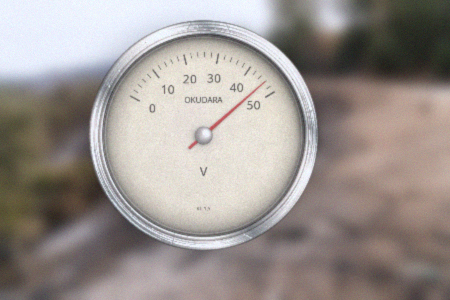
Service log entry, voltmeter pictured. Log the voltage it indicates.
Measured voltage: 46 V
